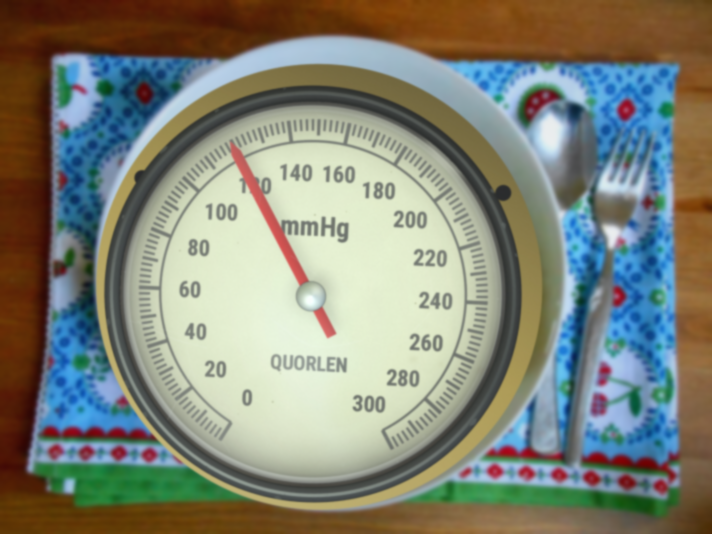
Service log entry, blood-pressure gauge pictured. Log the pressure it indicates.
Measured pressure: 120 mmHg
